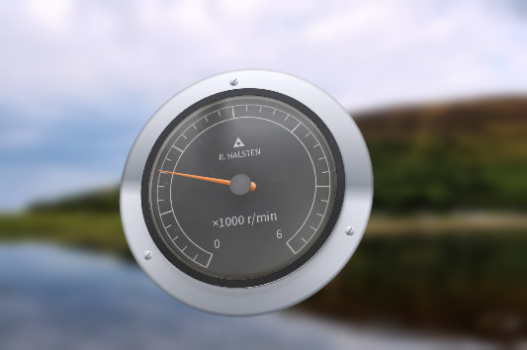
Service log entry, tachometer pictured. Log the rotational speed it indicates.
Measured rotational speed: 1600 rpm
